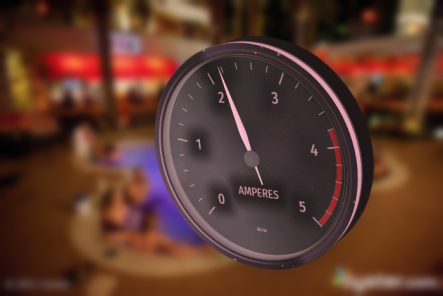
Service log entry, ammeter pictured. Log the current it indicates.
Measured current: 2.2 A
